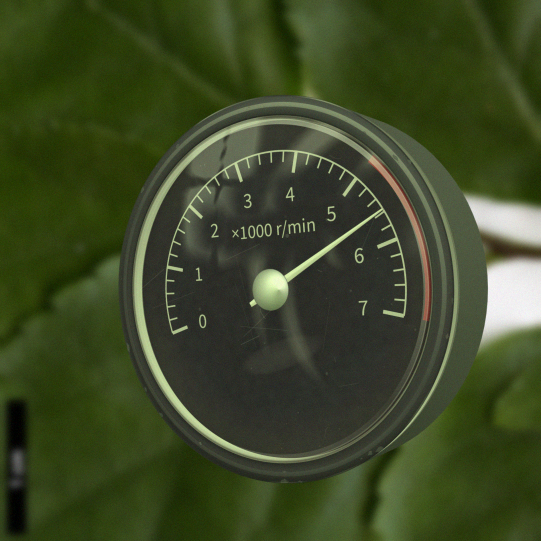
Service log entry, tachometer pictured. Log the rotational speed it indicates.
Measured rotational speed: 5600 rpm
